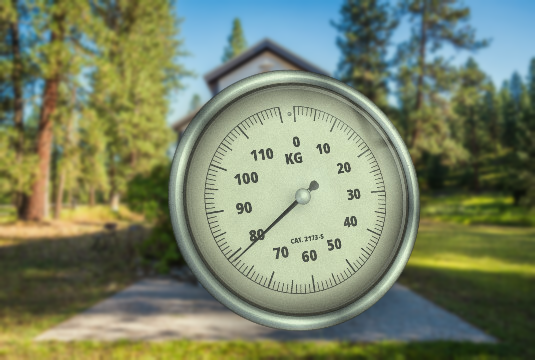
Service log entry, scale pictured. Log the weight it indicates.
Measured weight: 79 kg
